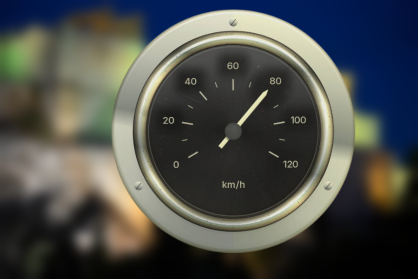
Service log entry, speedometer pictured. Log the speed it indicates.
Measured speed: 80 km/h
